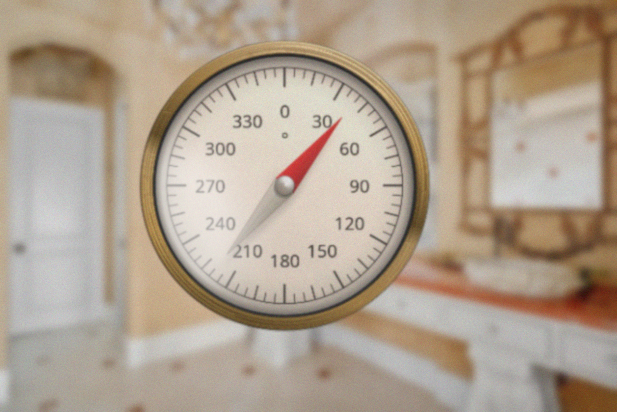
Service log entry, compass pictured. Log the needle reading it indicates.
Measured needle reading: 40 °
